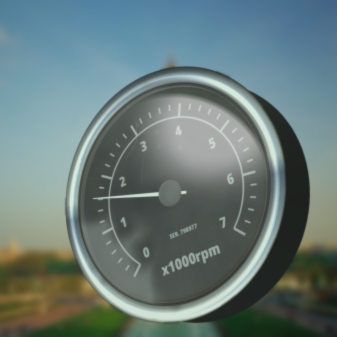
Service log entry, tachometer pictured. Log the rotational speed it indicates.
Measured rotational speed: 1600 rpm
